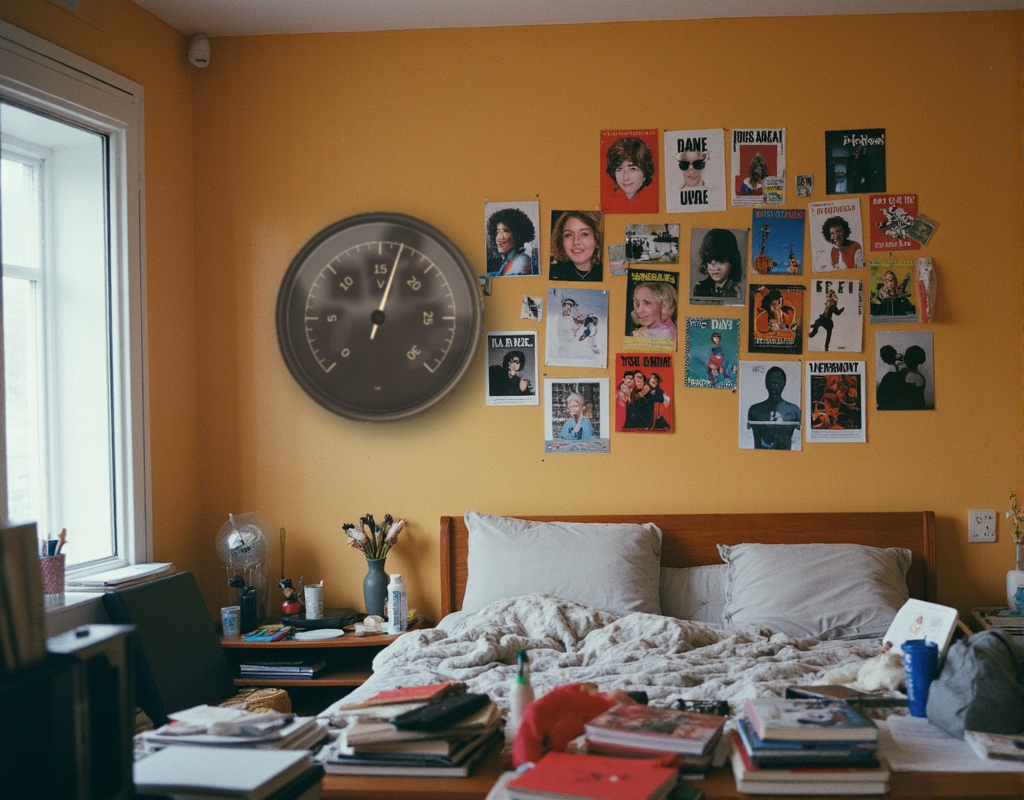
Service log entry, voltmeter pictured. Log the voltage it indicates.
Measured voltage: 17 V
